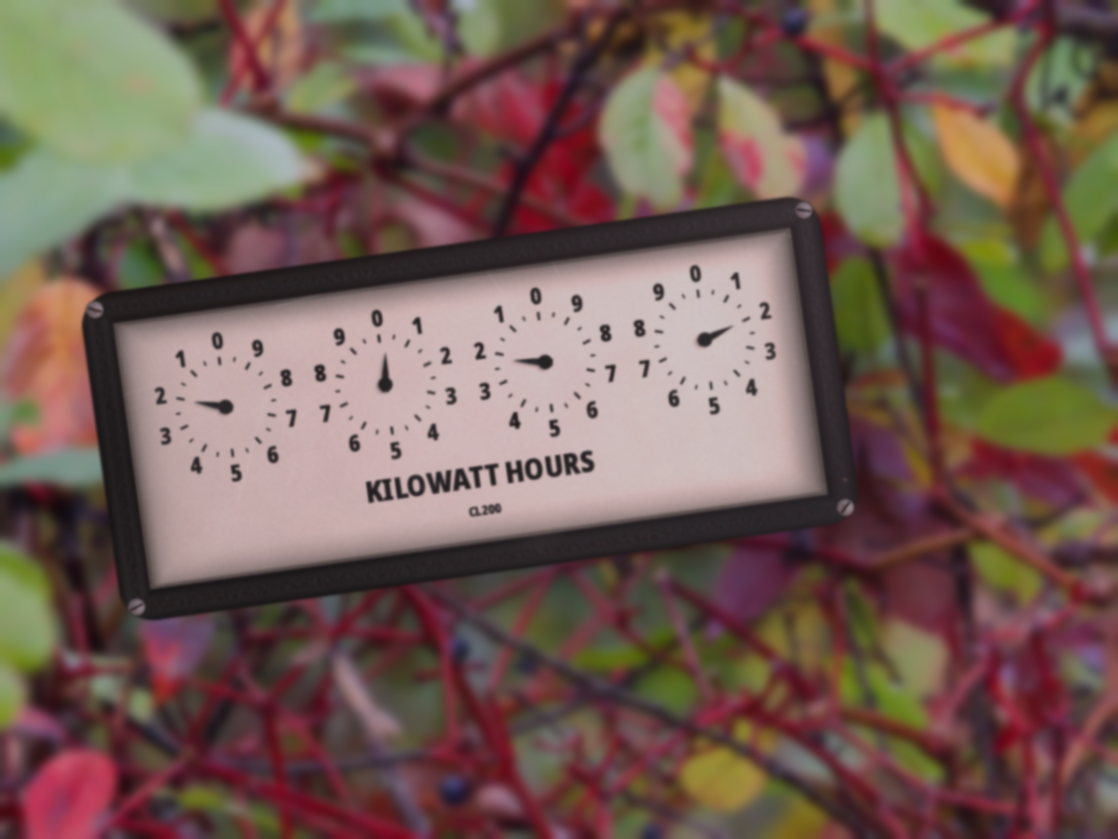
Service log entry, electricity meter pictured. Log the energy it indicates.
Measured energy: 2022 kWh
